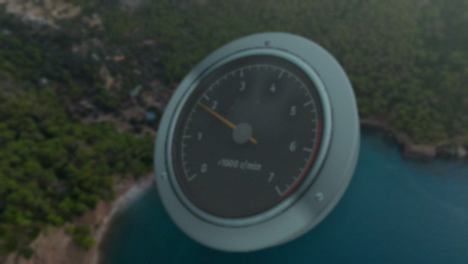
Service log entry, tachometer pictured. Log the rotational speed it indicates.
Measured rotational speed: 1800 rpm
